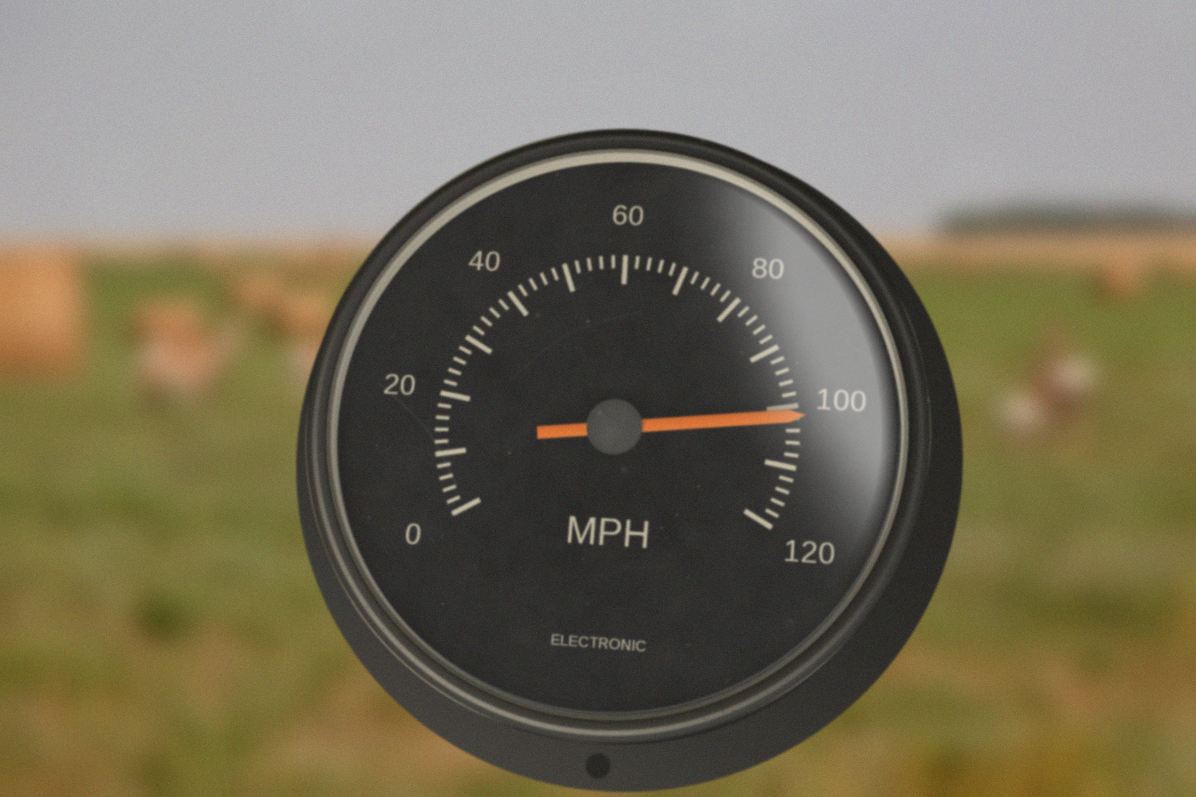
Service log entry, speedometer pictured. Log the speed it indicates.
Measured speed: 102 mph
